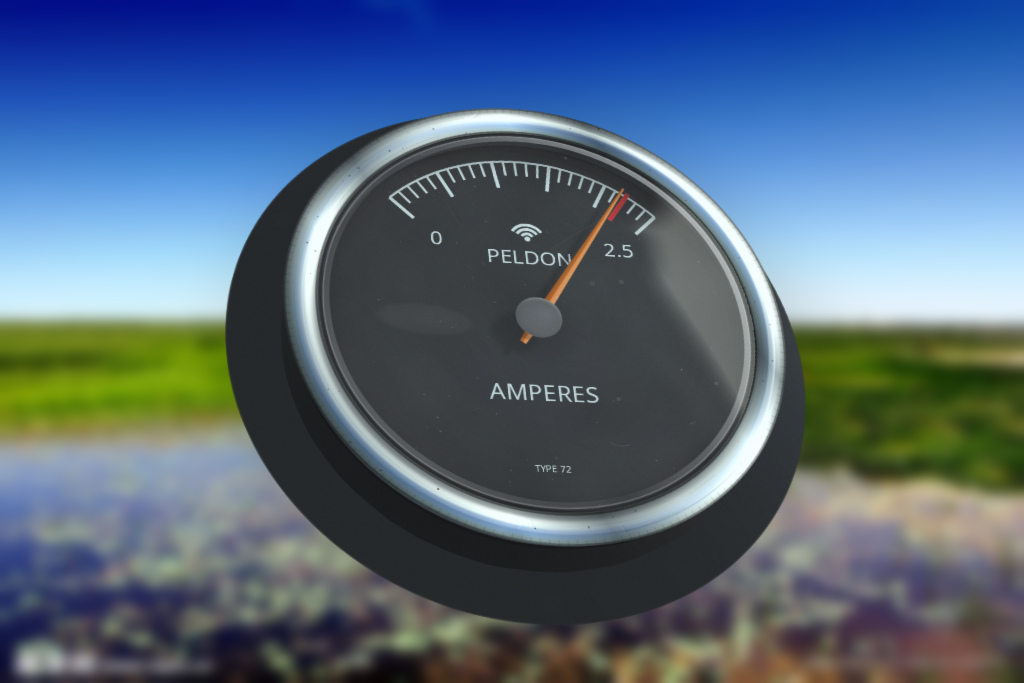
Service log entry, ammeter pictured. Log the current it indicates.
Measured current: 2.15 A
